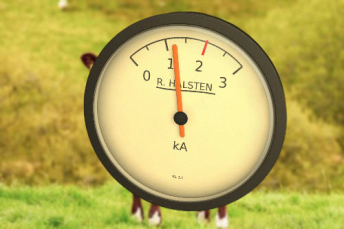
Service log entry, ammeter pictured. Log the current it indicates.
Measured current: 1.25 kA
